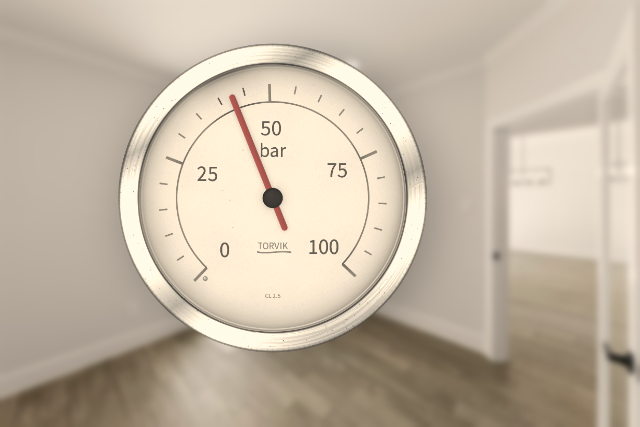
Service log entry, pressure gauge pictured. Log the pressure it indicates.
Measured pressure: 42.5 bar
